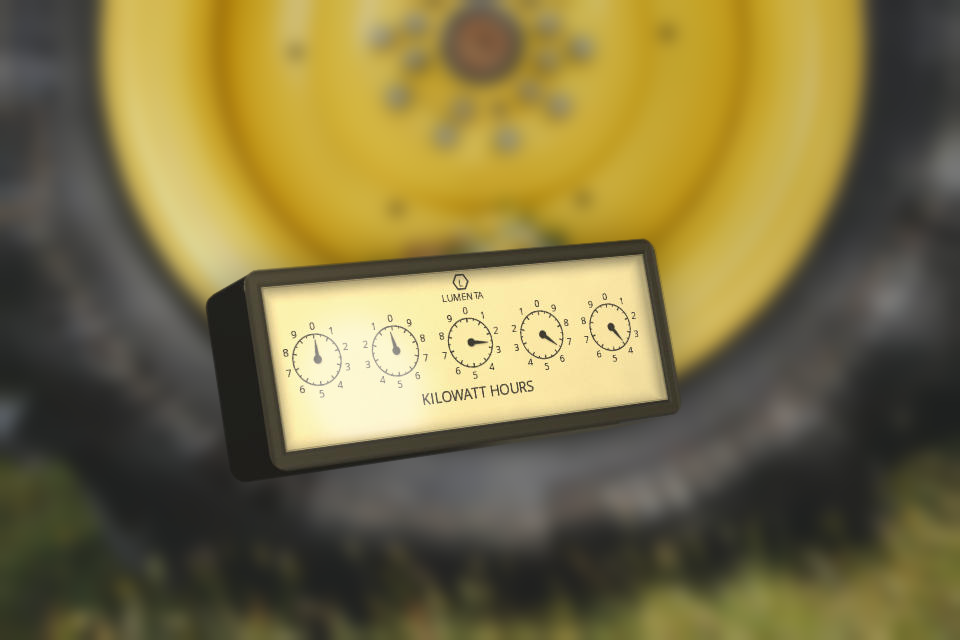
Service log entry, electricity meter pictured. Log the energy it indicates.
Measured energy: 264 kWh
